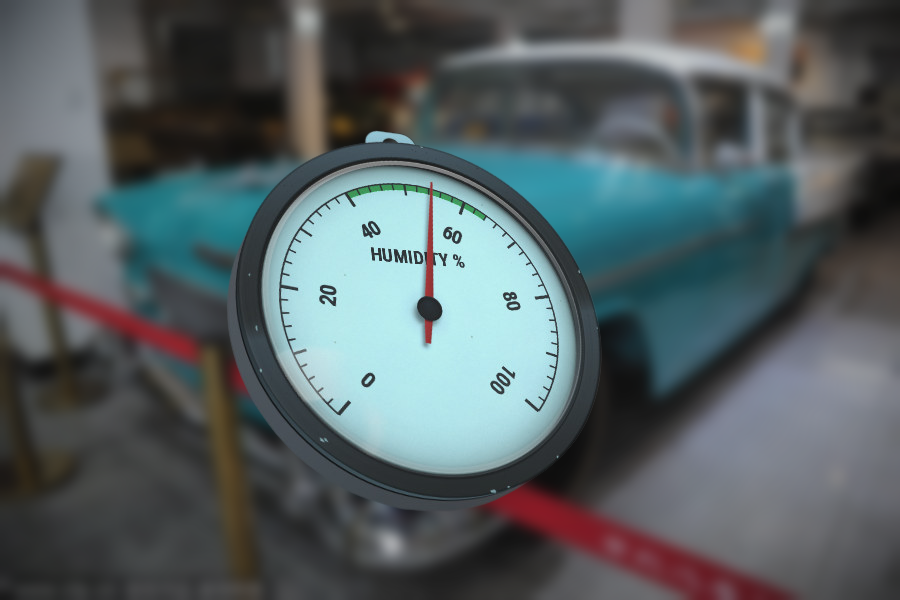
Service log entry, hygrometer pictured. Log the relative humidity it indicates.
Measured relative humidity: 54 %
